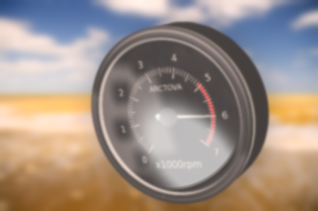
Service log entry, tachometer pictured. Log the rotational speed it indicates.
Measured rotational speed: 6000 rpm
